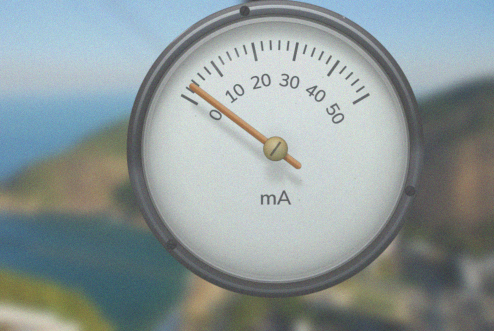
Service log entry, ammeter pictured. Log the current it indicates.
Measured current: 3 mA
